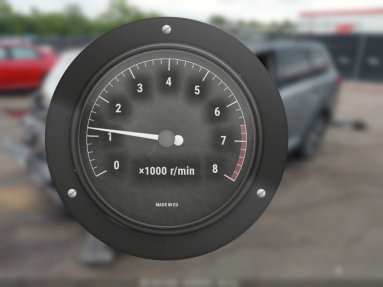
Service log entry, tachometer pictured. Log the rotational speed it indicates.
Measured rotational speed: 1200 rpm
